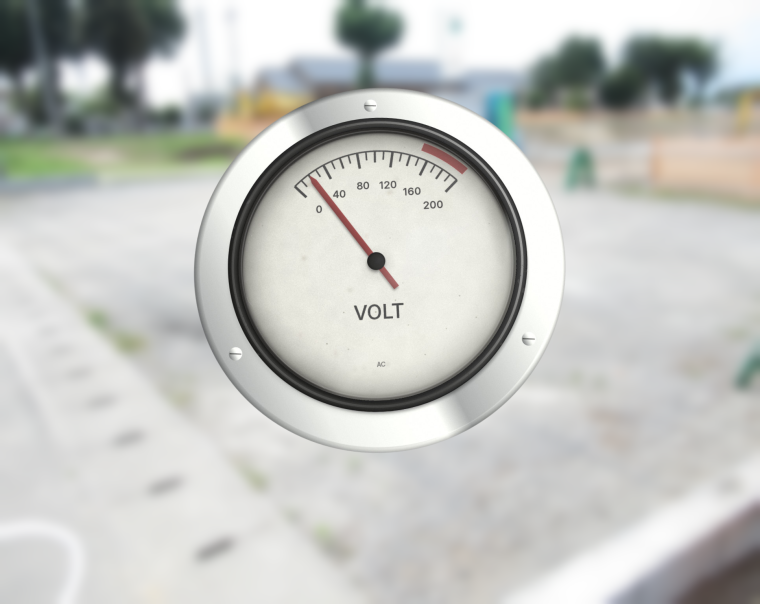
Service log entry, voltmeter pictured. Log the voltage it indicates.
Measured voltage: 20 V
